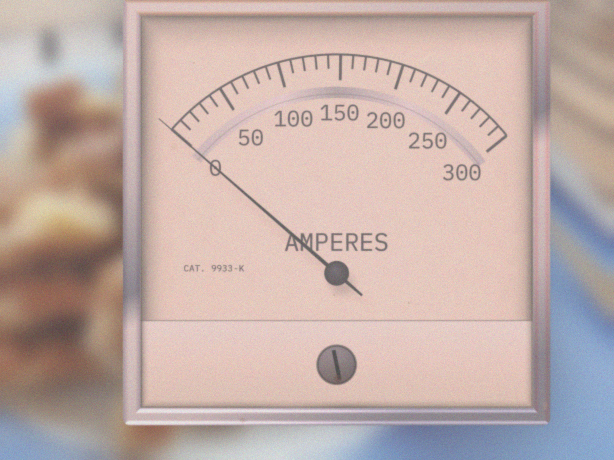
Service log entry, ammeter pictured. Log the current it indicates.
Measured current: 0 A
